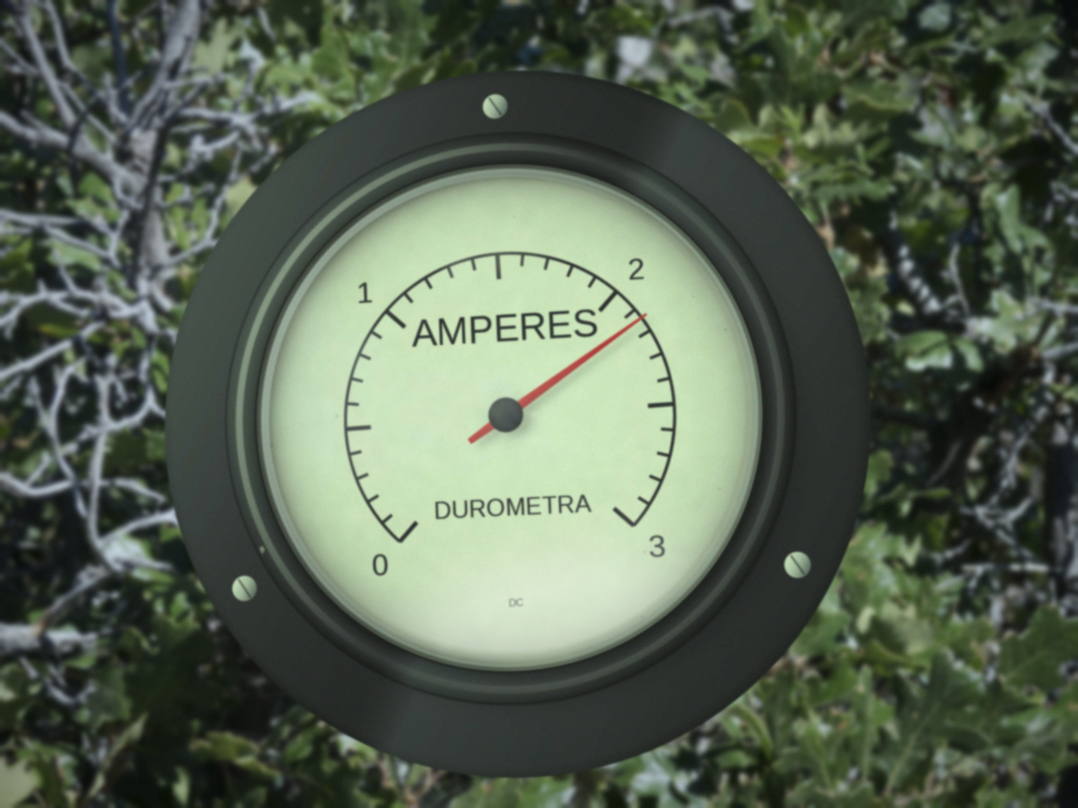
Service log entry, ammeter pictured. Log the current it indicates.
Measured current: 2.15 A
